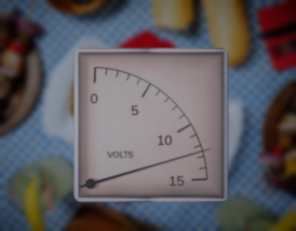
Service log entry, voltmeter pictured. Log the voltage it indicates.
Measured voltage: 12.5 V
